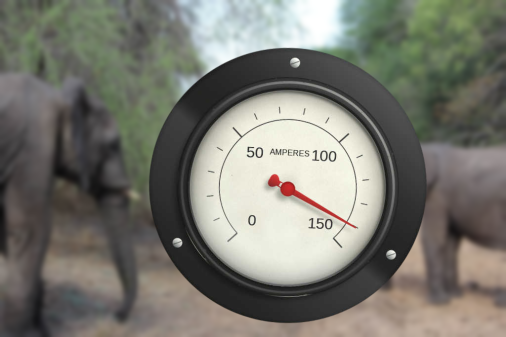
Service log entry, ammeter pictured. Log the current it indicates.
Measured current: 140 A
